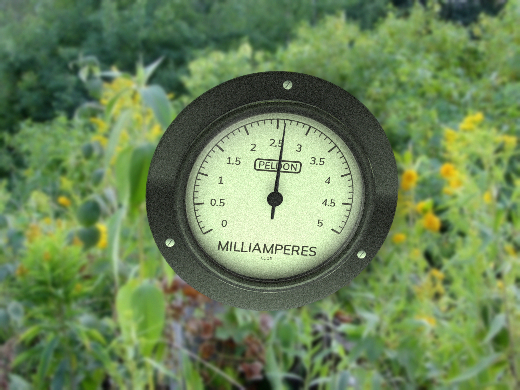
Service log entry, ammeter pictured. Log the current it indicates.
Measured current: 2.6 mA
